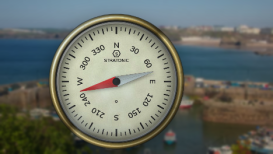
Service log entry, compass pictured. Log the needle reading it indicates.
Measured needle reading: 255 °
